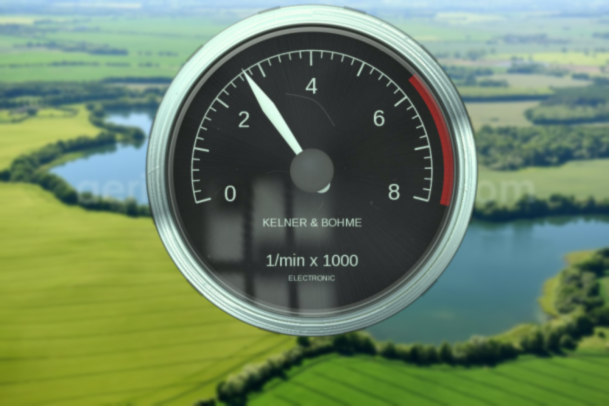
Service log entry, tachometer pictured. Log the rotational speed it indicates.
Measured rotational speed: 2700 rpm
